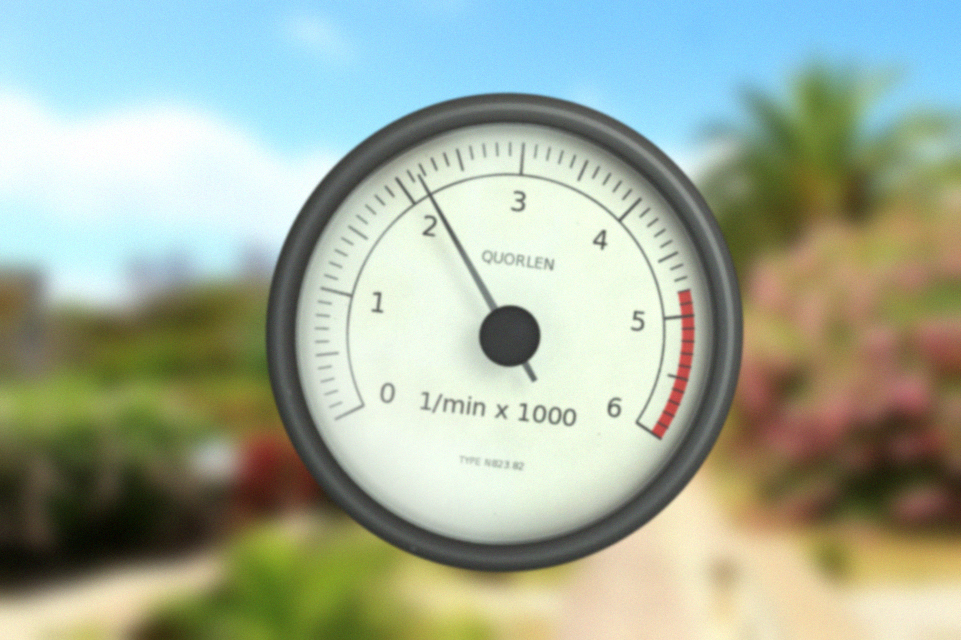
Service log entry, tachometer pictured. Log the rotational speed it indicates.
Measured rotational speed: 2150 rpm
